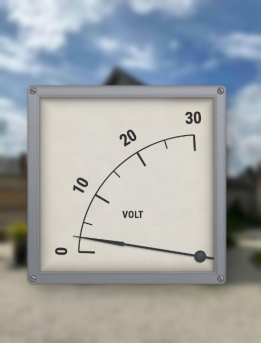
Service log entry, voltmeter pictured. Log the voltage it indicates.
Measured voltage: 2.5 V
